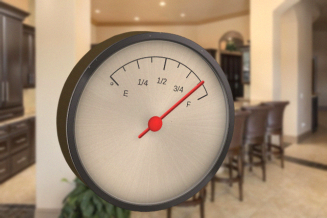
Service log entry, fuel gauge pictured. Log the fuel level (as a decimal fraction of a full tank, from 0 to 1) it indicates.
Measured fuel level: 0.875
